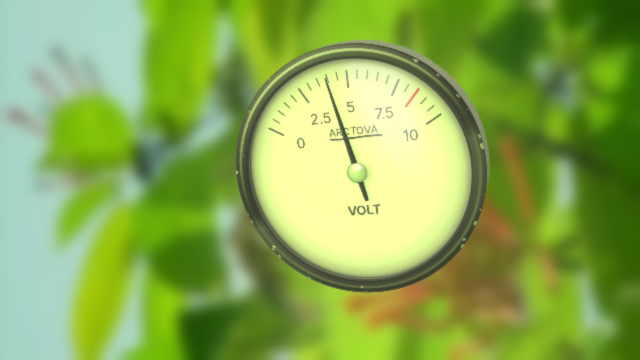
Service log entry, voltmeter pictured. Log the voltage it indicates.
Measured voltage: 4 V
